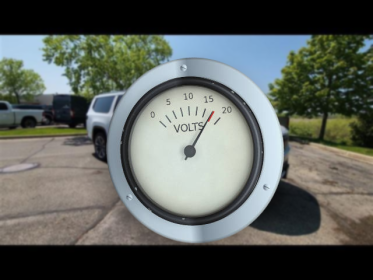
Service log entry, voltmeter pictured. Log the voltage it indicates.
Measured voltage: 17.5 V
